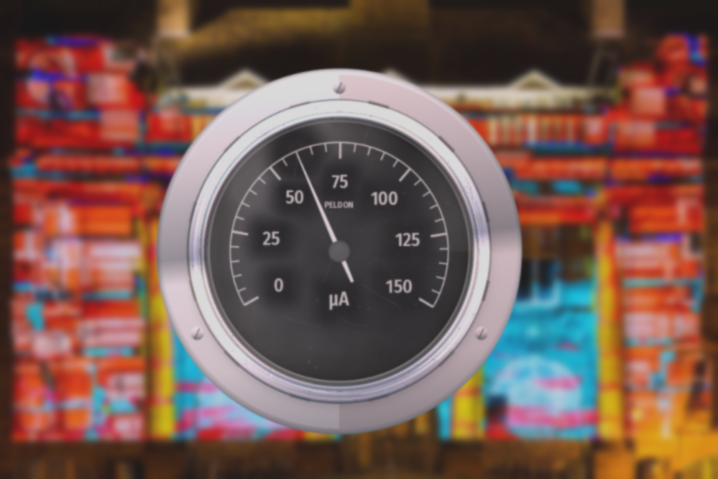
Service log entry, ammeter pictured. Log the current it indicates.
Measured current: 60 µA
